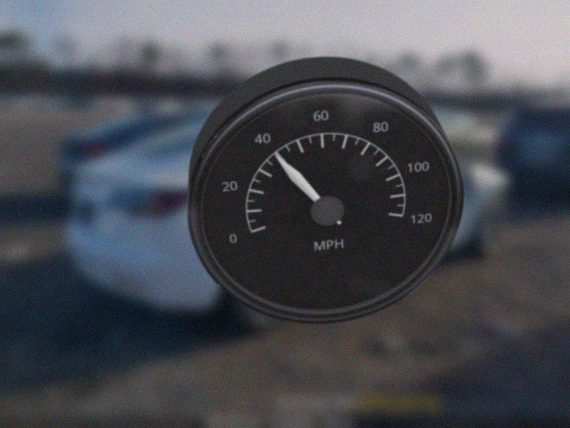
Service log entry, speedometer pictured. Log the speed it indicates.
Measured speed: 40 mph
